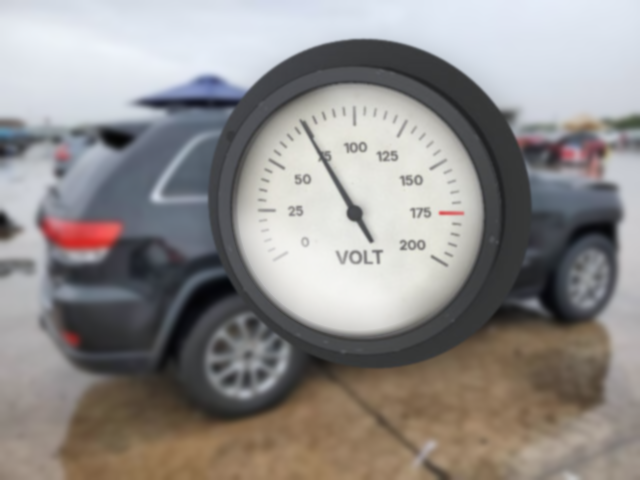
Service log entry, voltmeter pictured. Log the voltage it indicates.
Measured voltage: 75 V
